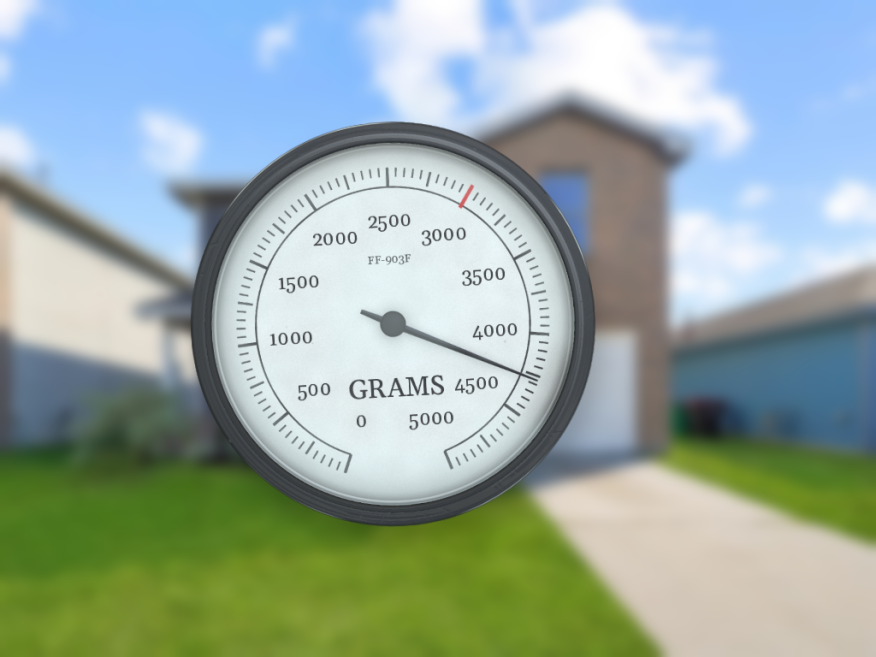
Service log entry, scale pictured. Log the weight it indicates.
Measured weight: 4275 g
